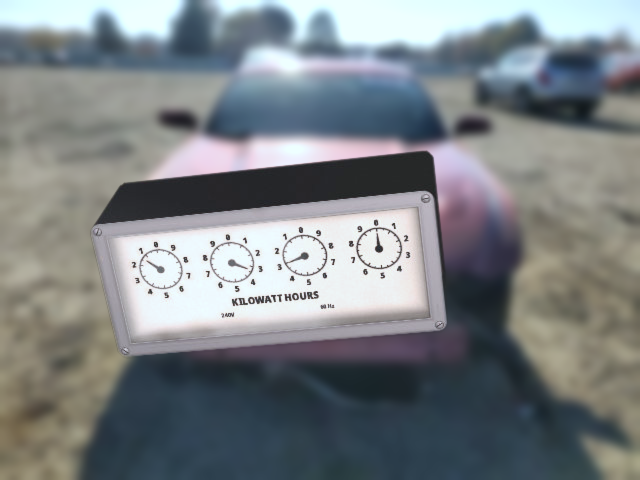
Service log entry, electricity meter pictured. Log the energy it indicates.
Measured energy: 1330 kWh
